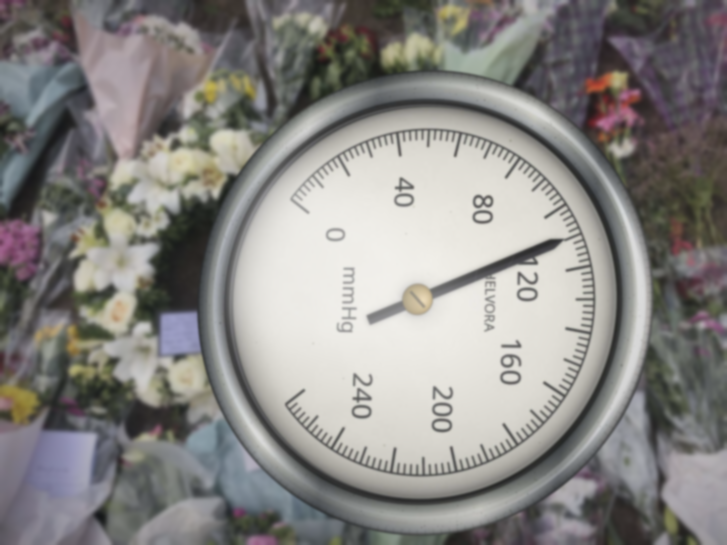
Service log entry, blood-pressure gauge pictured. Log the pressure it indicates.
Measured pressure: 110 mmHg
